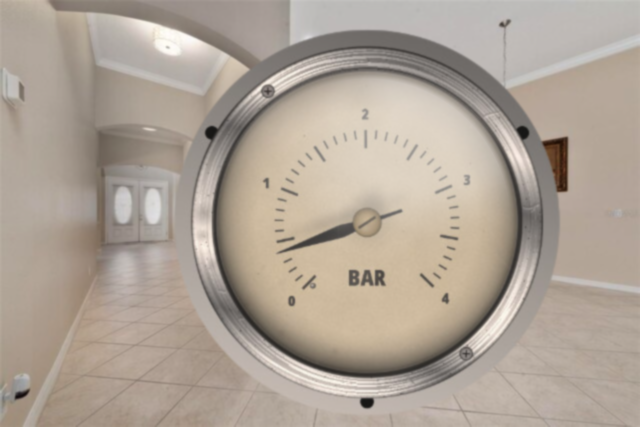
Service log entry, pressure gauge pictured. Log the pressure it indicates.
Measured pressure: 0.4 bar
